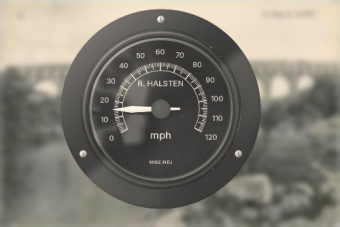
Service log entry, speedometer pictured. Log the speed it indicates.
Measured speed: 15 mph
